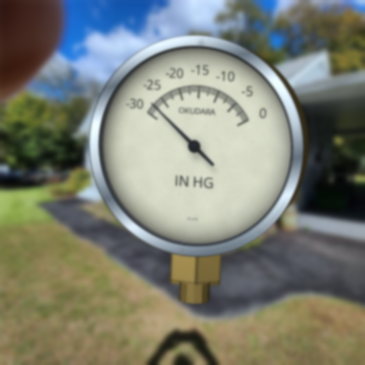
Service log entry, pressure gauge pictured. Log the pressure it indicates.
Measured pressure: -27.5 inHg
